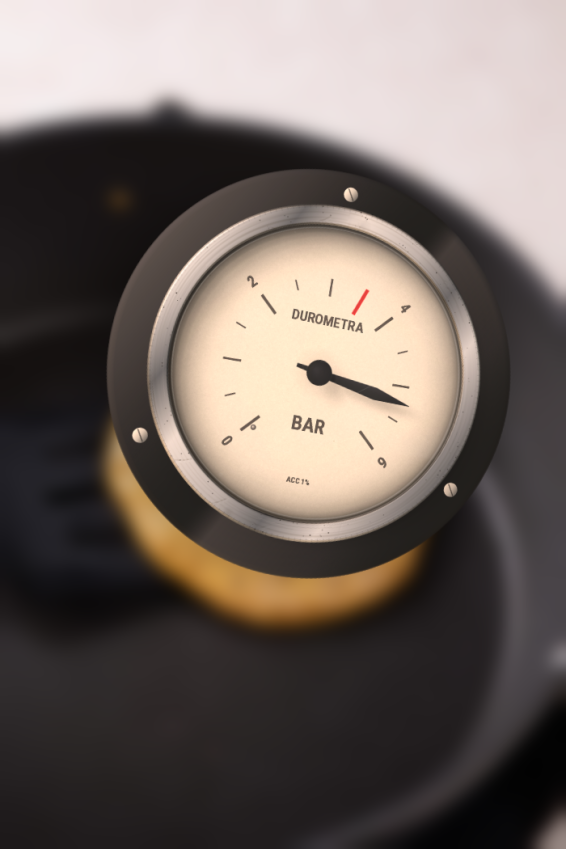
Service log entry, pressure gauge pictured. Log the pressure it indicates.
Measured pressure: 5.25 bar
